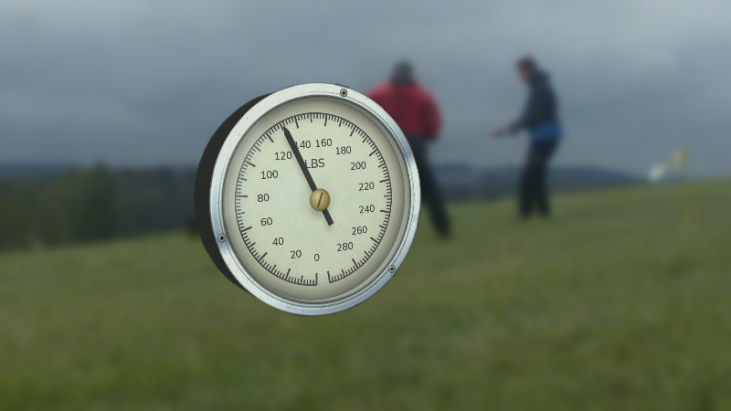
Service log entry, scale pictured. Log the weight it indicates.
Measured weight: 130 lb
